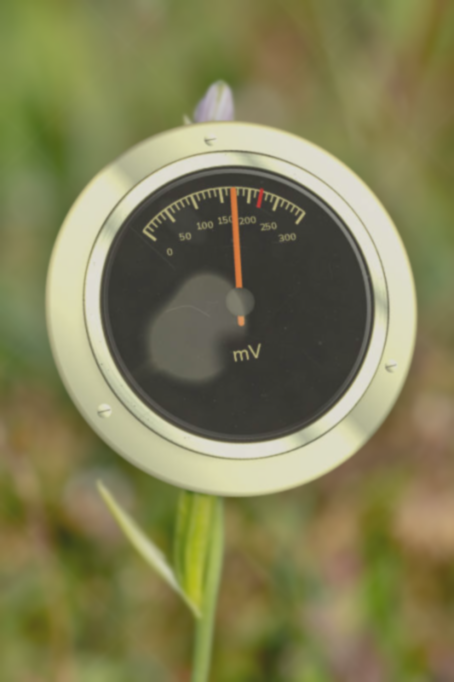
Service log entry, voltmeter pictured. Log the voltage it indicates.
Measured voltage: 170 mV
